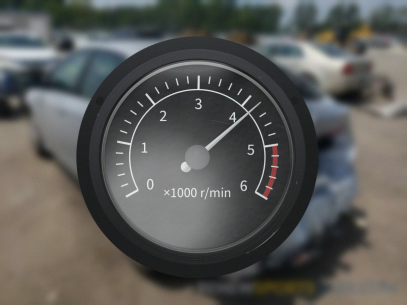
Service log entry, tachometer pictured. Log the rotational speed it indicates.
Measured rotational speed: 4200 rpm
